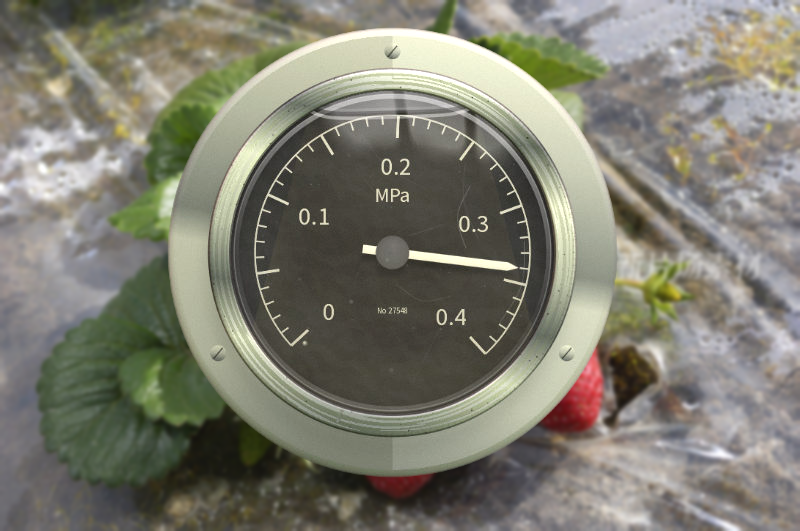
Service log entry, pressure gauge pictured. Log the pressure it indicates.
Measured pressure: 0.34 MPa
